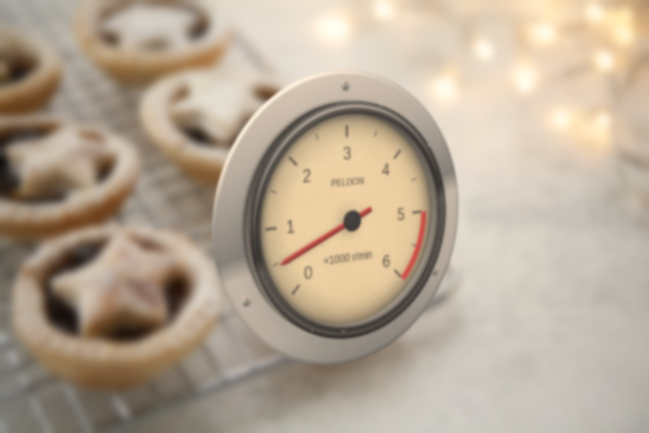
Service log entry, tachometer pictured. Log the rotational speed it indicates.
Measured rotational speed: 500 rpm
